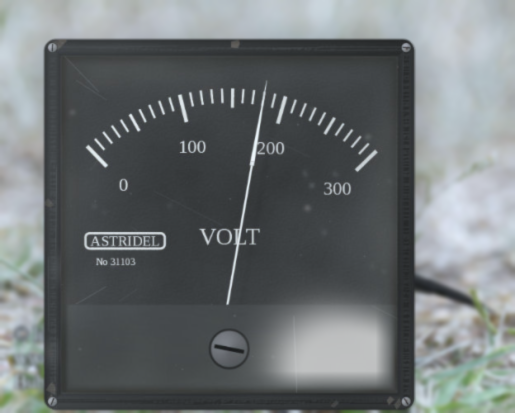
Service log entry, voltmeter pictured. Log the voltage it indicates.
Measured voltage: 180 V
